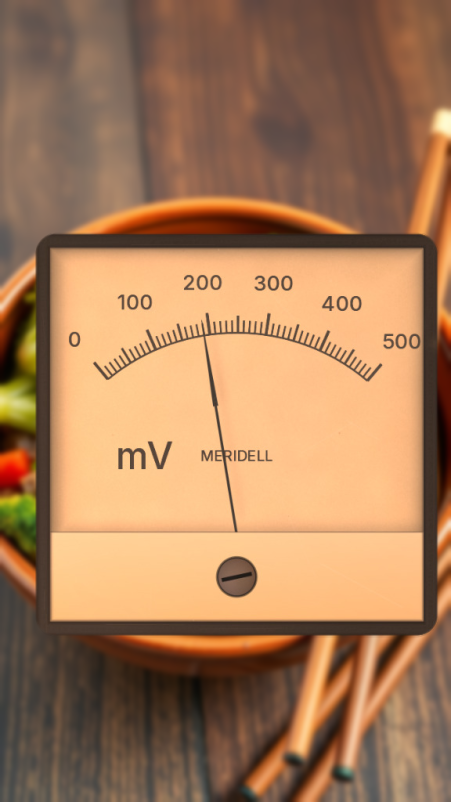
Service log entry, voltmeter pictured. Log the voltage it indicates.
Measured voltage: 190 mV
